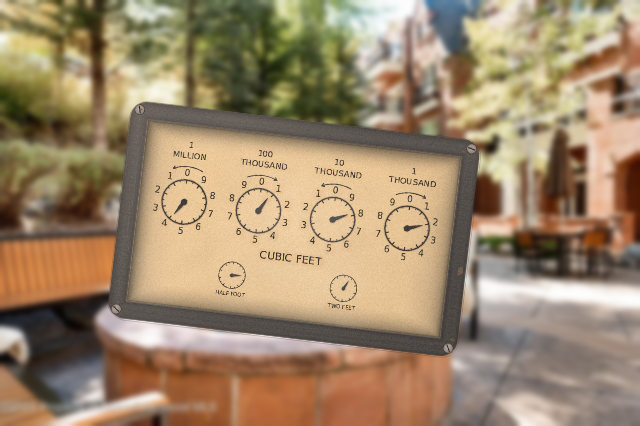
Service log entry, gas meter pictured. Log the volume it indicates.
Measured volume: 408200 ft³
